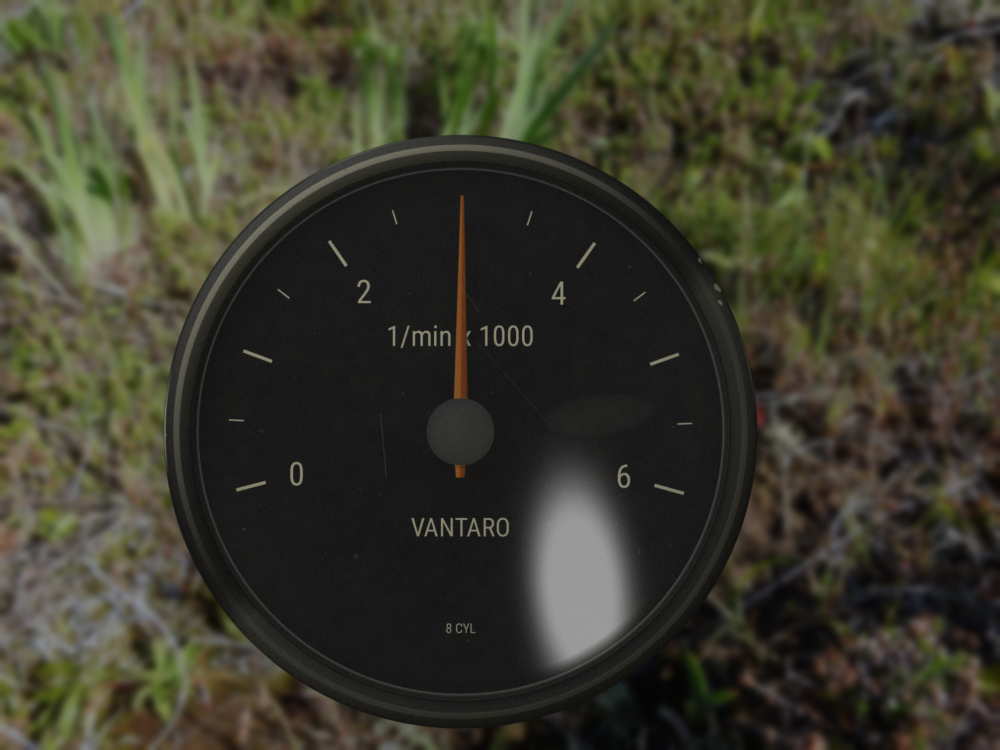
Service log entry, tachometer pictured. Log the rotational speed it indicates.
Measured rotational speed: 3000 rpm
